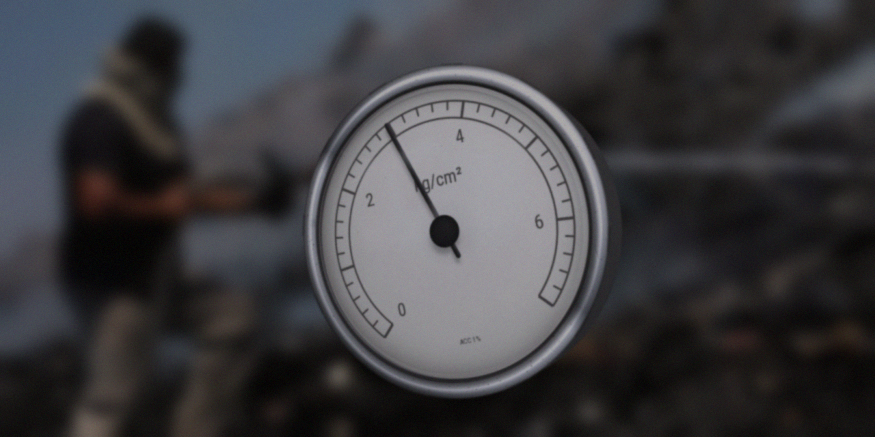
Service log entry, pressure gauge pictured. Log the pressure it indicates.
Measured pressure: 3 kg/cm²
